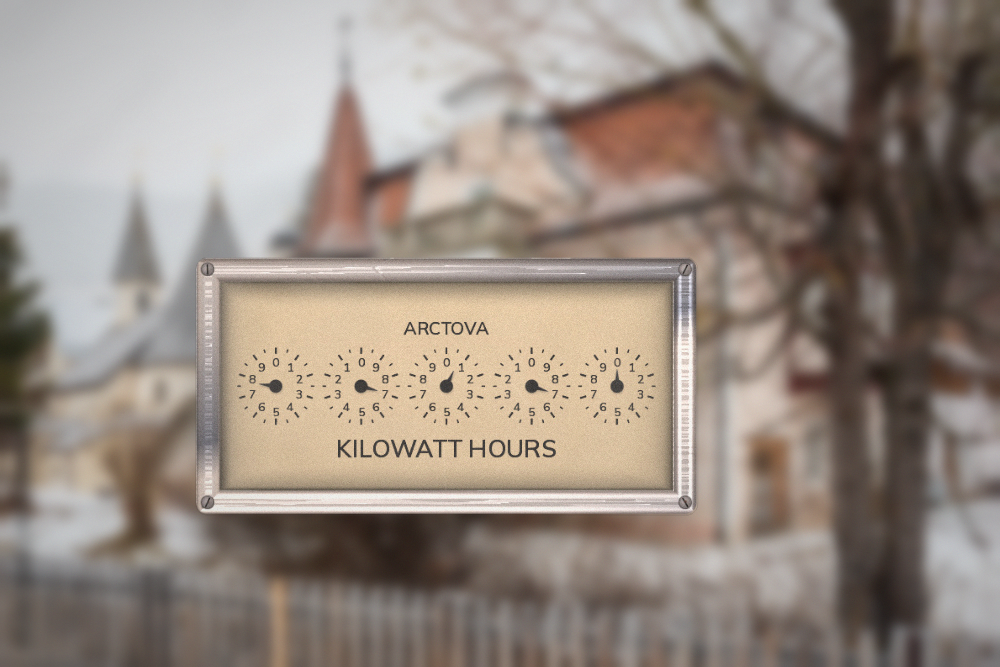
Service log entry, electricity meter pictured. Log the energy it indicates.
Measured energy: 77070 kWh
